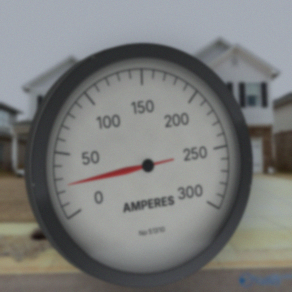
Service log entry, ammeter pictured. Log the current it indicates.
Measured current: 25 A
